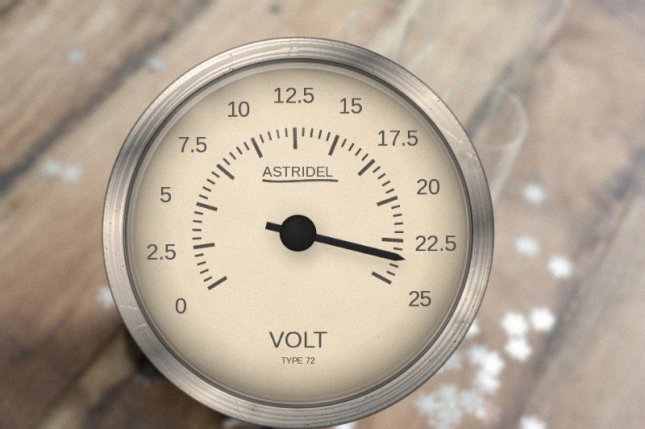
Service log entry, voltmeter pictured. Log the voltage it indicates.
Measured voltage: 23.5 V
